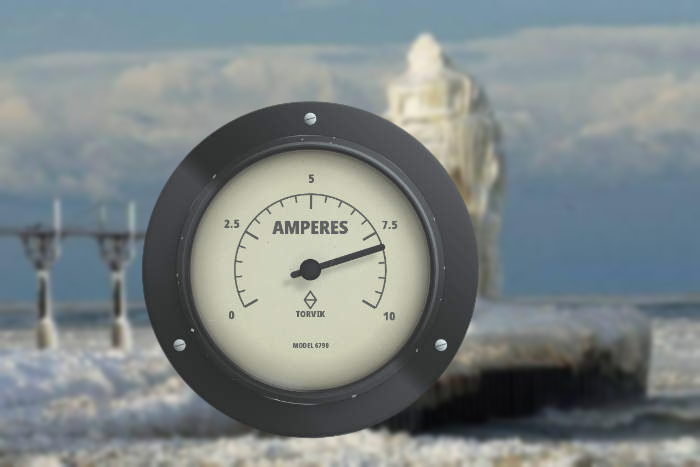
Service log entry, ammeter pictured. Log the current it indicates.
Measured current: 8 A
